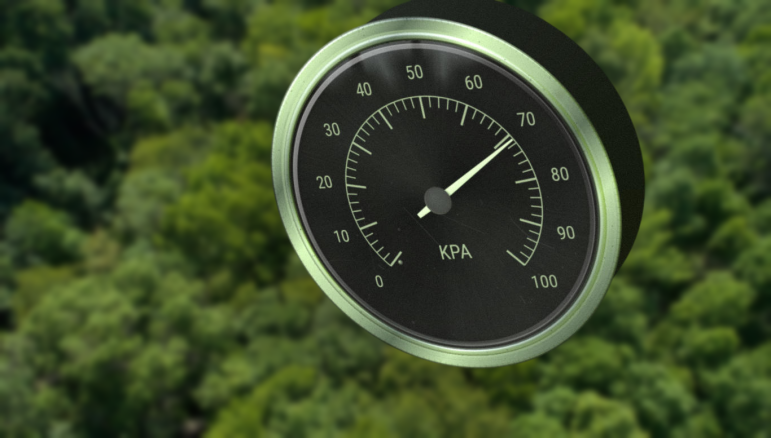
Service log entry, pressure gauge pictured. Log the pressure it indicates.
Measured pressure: 71 kPa
